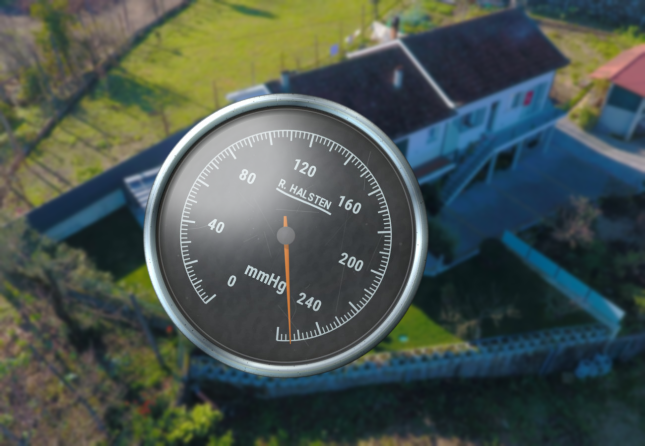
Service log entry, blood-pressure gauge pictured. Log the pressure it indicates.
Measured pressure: 254 mmHg
